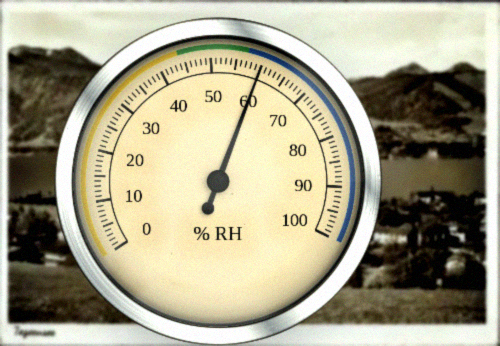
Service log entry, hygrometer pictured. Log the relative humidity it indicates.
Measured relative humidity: 60 %
